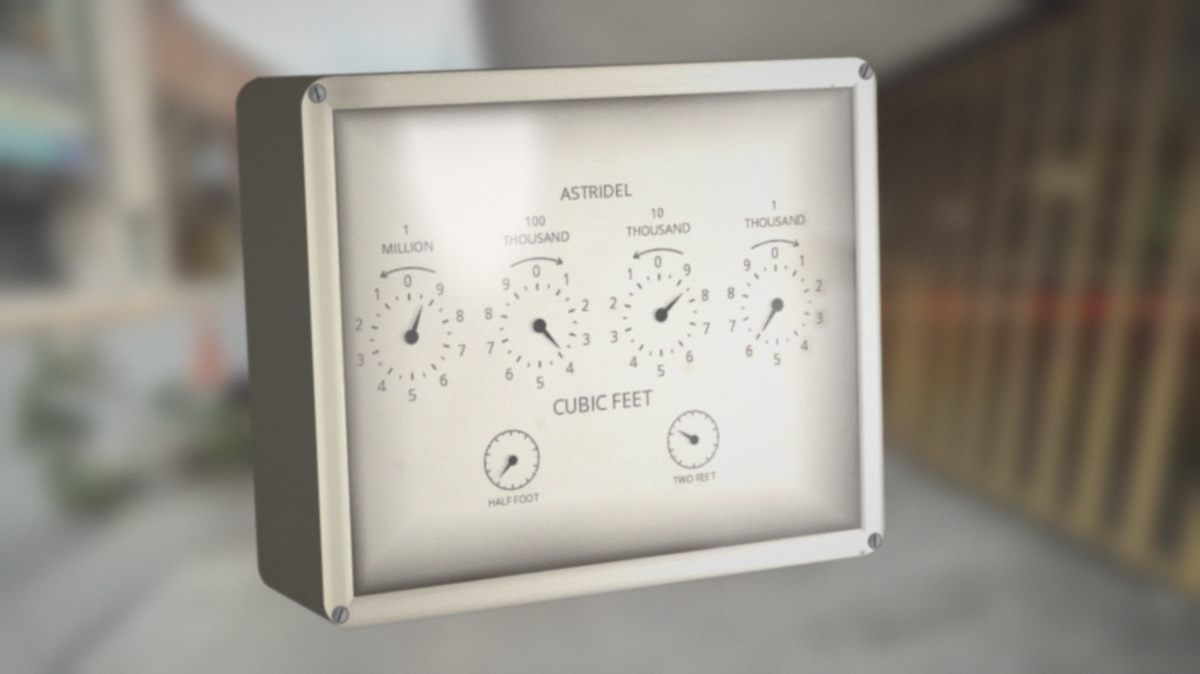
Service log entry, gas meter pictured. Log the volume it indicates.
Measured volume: 938600 ft³
